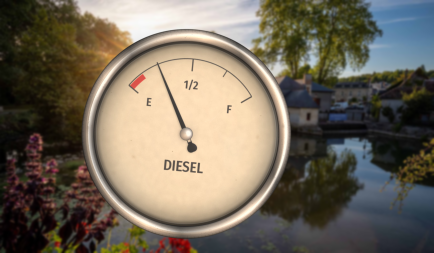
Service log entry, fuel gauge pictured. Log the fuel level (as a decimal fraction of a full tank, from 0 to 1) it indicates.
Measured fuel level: 0.25
